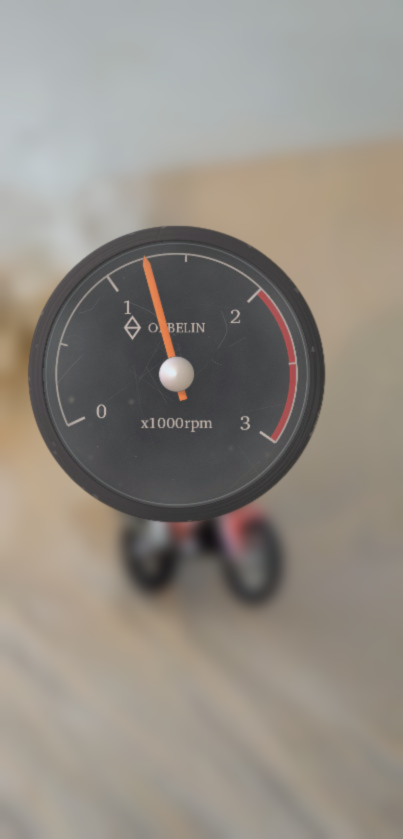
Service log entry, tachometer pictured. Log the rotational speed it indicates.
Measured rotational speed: 1250 rpm
